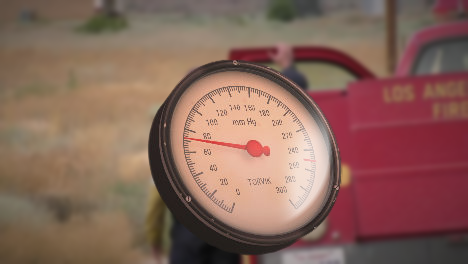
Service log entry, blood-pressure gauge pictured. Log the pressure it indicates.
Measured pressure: 70 mmHg
